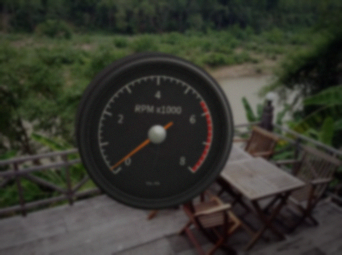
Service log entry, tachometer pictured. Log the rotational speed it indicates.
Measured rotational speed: 200 rpm
